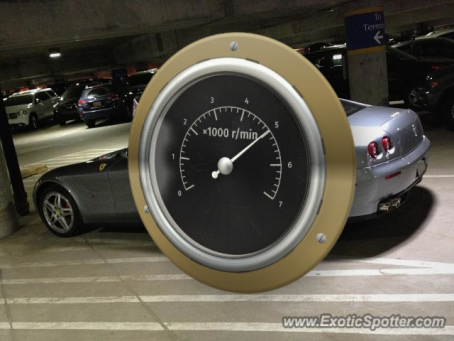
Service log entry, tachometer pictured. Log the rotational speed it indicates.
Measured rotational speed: 5000 rpm
